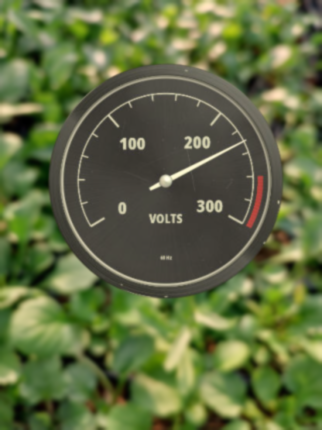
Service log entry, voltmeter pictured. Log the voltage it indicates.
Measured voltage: 230 V
